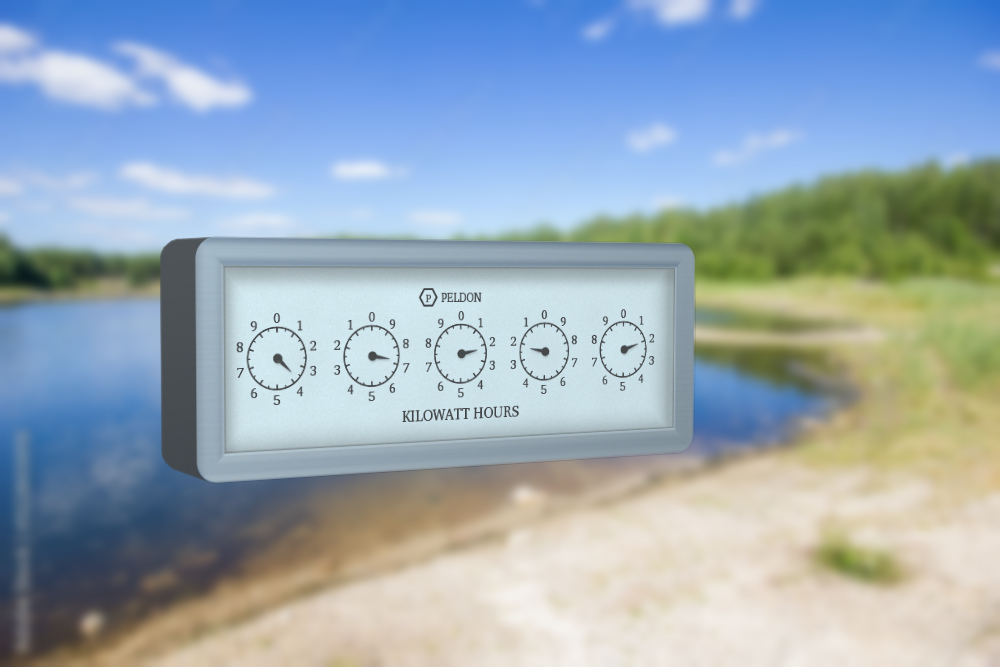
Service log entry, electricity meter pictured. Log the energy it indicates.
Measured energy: 37222 kWh
